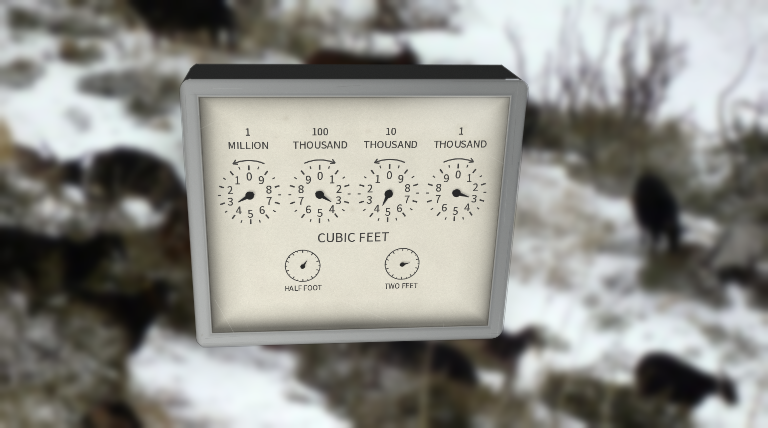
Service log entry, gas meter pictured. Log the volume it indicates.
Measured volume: 334300 ft³
